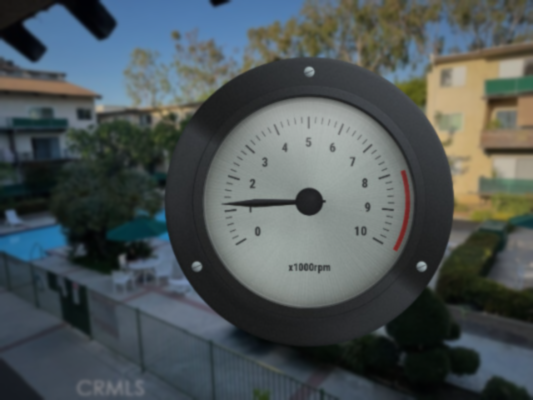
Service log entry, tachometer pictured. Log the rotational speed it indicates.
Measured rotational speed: 1200 rpm
